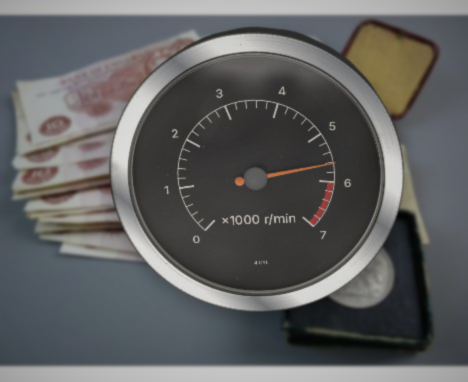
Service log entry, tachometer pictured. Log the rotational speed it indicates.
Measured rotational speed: 5600 rpm
